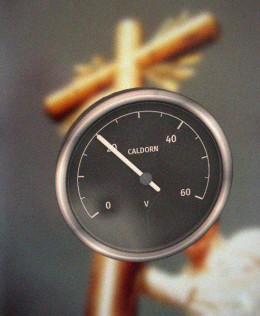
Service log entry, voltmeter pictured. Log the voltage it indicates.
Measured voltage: 20 V
